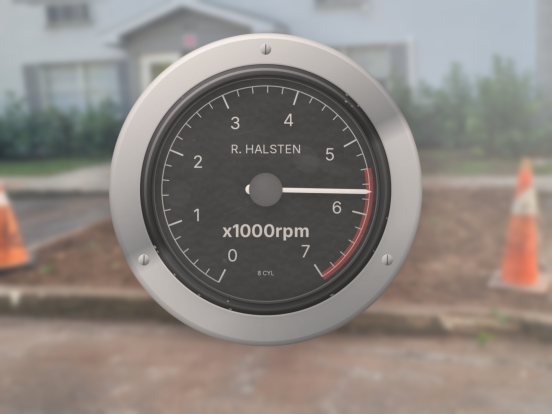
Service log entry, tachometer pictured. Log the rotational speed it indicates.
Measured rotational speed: 5700 rpm
